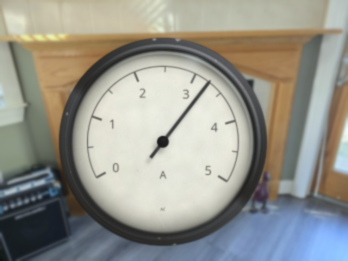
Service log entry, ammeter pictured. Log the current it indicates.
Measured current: 3.25 A
